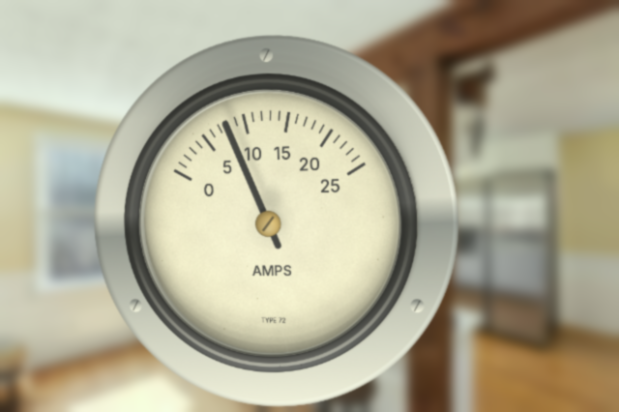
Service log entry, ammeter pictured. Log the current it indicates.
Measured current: 8 A
